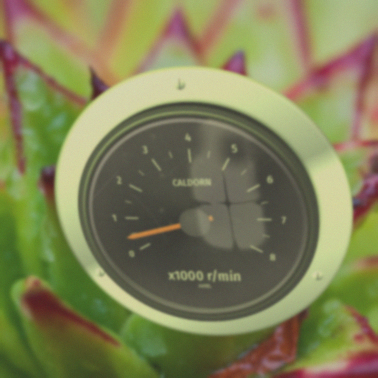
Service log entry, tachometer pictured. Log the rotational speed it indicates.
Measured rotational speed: 500 rpm
